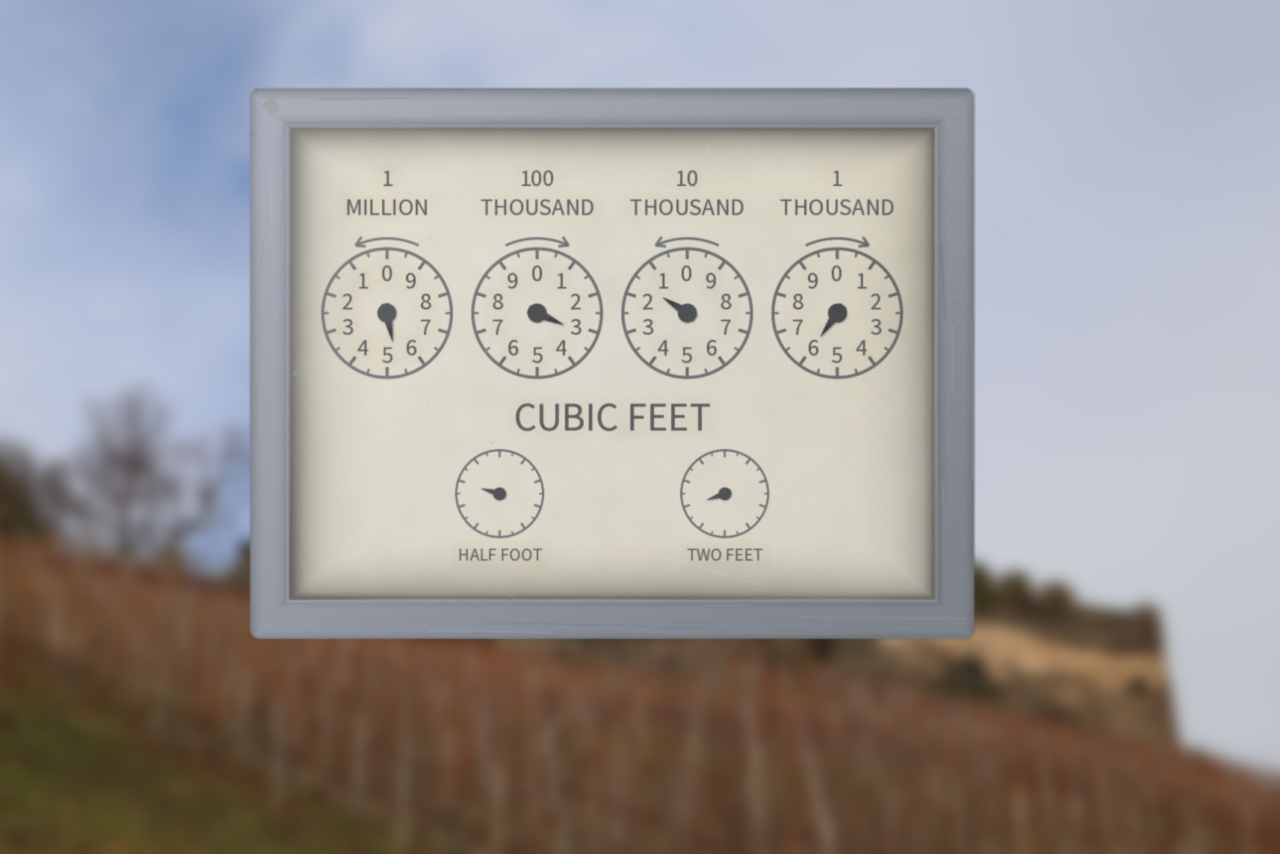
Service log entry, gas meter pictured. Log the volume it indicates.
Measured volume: 531600 ft³
